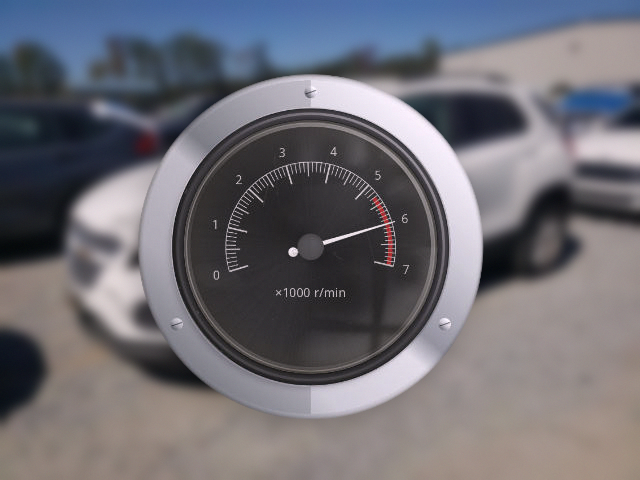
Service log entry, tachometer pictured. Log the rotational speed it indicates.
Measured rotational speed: 6000 rpm
